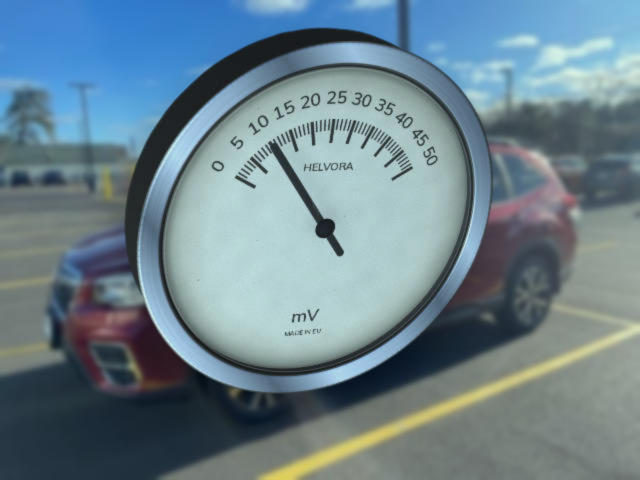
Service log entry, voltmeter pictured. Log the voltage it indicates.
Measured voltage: 10 mV
